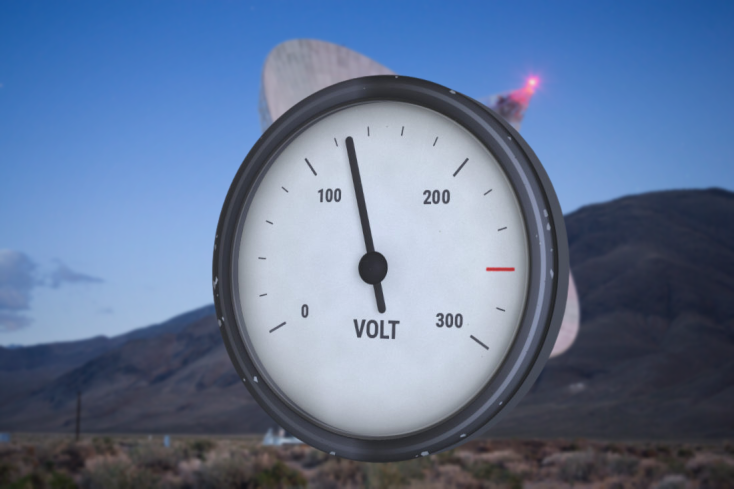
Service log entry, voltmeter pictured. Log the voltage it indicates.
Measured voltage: 130 V
